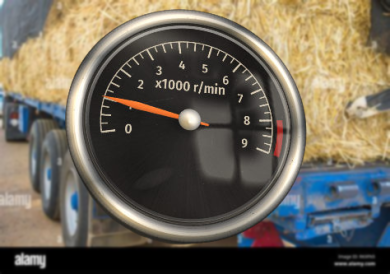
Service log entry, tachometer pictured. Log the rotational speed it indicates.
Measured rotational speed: 1000 rpm
